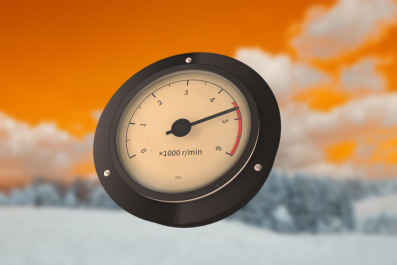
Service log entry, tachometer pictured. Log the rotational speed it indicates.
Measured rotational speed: 4750 rpm
